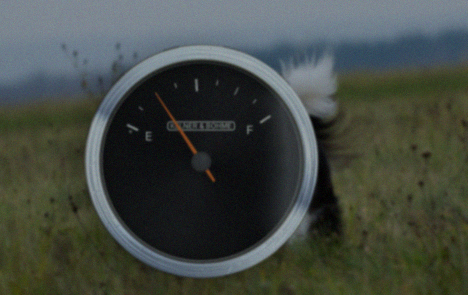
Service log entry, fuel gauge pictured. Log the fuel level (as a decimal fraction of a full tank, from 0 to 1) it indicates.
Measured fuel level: 0.25
